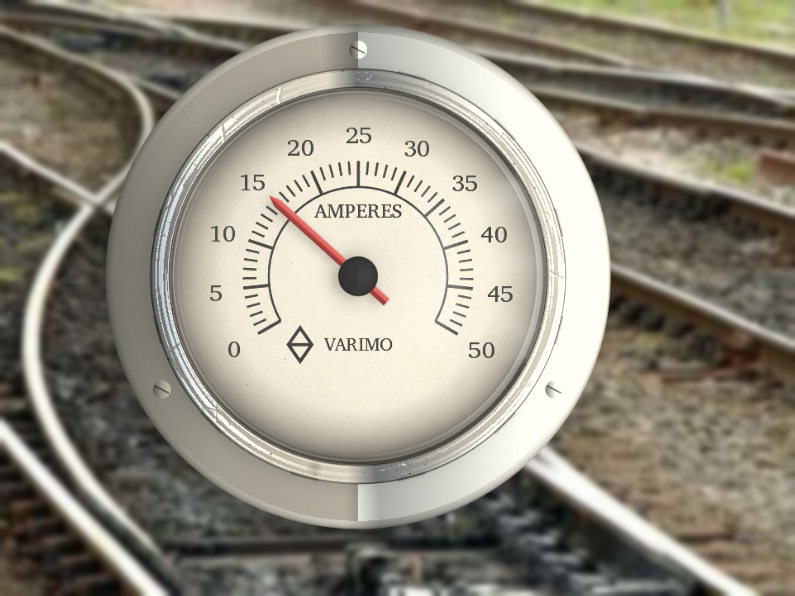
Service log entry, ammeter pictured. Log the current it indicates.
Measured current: 15 A
